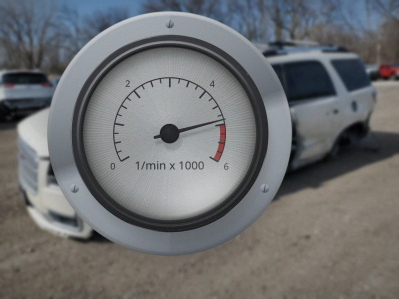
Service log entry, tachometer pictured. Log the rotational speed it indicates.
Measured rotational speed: 4875 rpm
